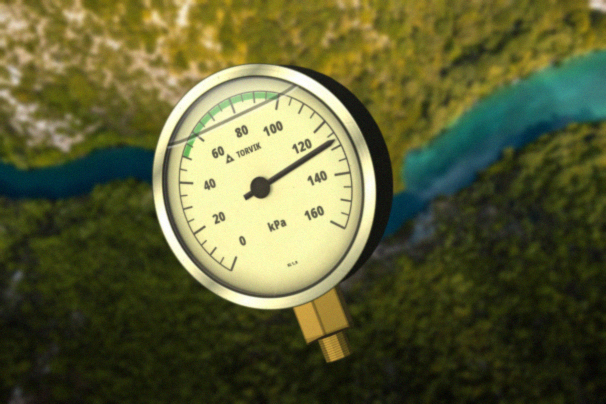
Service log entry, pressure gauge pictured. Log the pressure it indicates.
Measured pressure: 127.5 kPa
